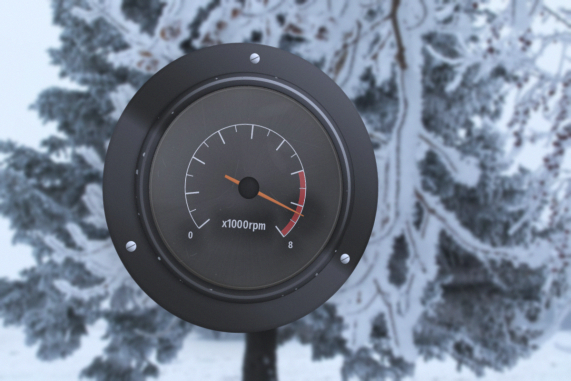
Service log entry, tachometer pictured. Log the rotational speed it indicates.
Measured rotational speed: 7250 rpm
